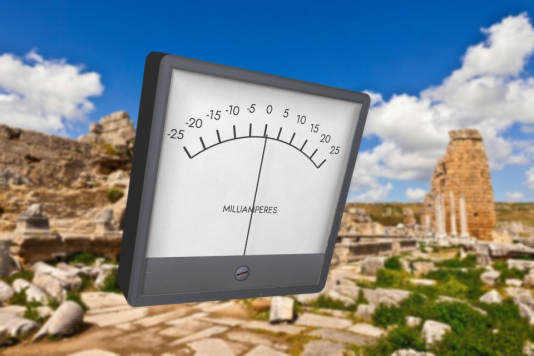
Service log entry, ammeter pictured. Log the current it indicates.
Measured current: 0 mA
